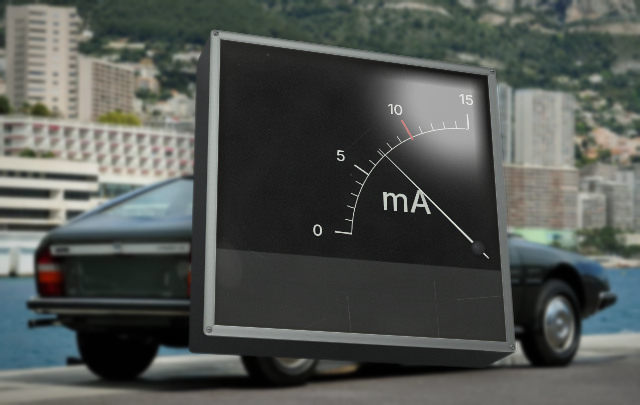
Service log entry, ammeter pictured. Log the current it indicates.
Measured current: 7 mA
